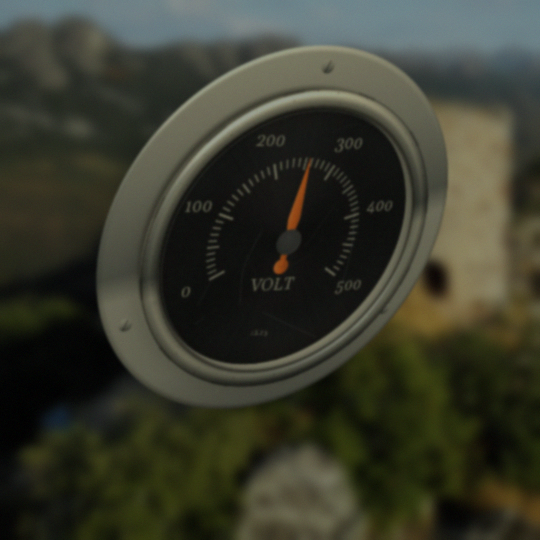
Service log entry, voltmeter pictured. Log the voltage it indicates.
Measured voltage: 250 V
